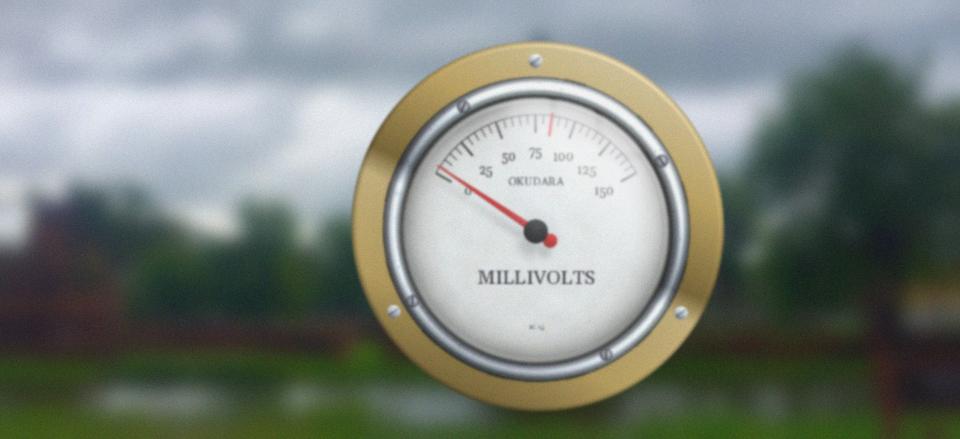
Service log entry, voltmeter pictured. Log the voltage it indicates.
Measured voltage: 5 mV
